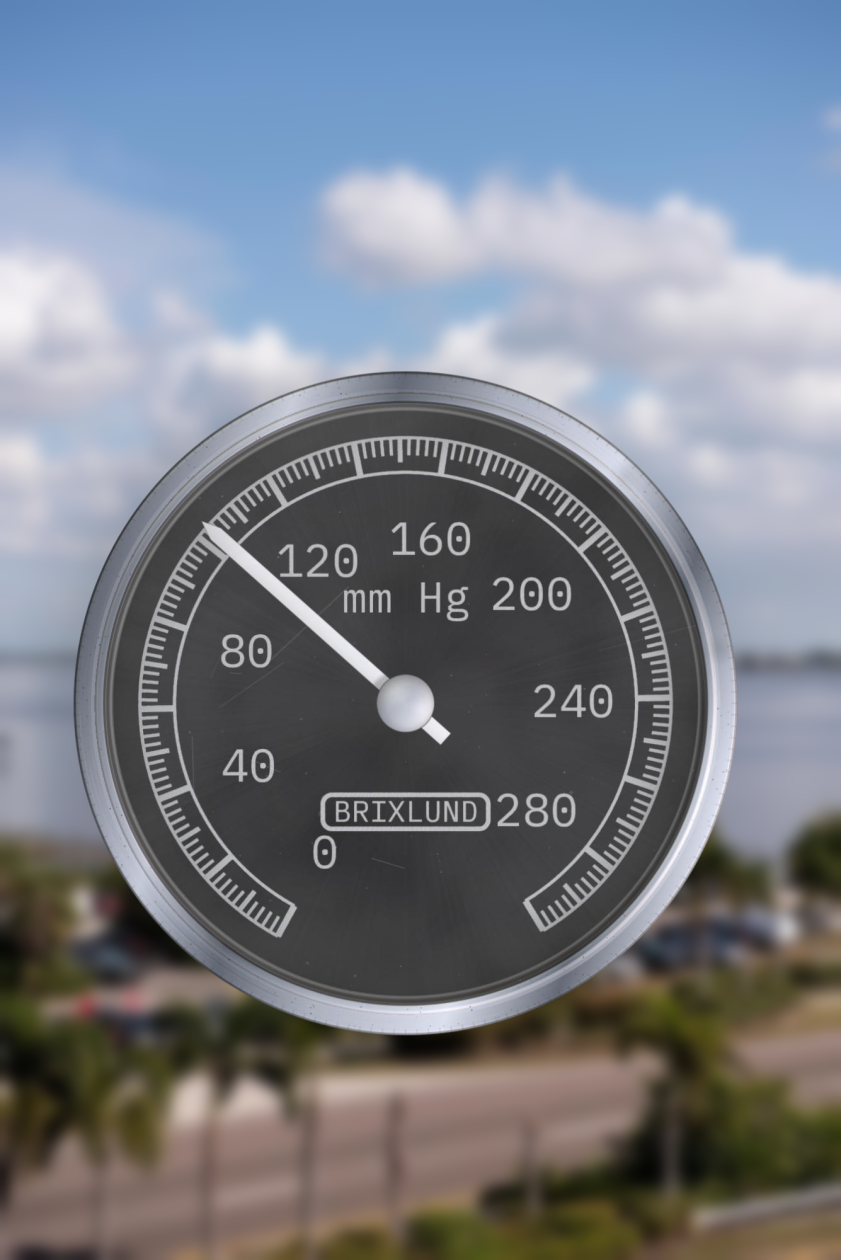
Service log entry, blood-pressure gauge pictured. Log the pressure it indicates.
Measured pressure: 103 mmHg
